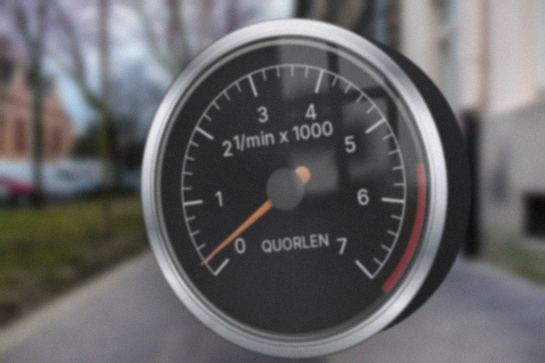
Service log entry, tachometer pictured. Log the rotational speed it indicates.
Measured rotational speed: 200 rpm
